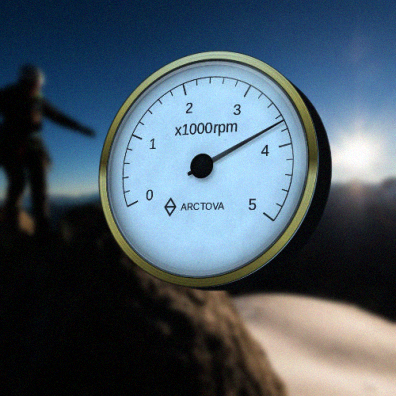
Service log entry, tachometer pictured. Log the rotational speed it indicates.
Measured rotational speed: 3700 rpm
